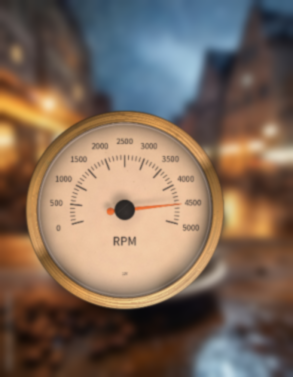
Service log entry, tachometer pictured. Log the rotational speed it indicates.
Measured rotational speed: 4500 rpm
